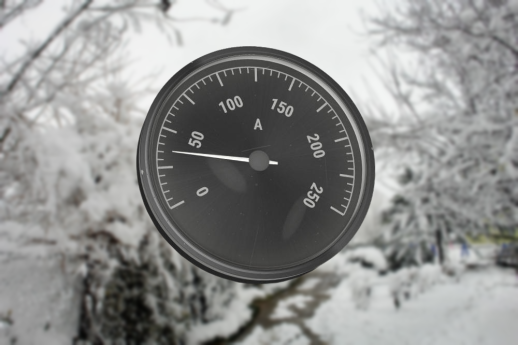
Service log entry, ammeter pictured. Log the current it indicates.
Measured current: 35 A
